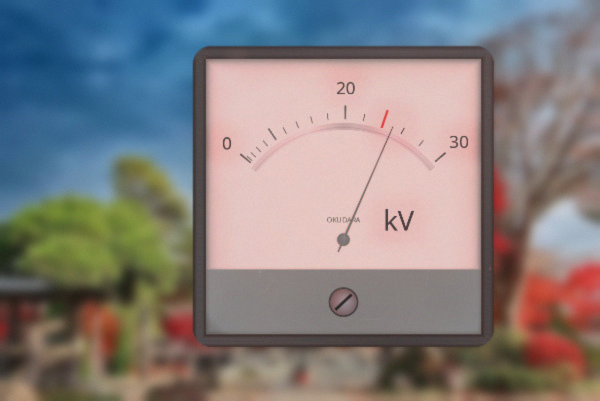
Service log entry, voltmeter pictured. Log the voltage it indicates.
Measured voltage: 25 kV
